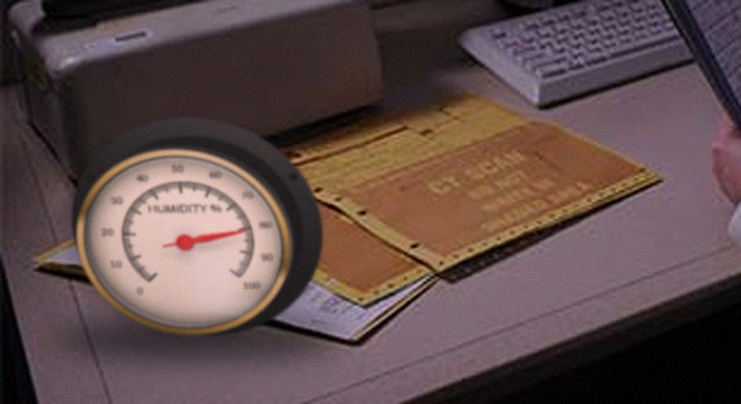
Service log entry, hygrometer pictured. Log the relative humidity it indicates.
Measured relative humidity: 80 %
